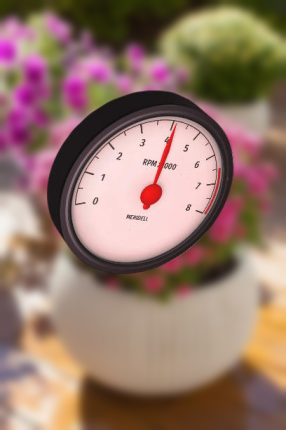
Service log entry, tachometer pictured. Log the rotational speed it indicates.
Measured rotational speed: 4000 rpm
